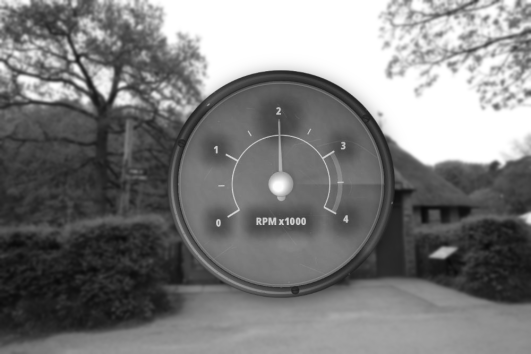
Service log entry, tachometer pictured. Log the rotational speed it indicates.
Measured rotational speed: 2000 rpm
